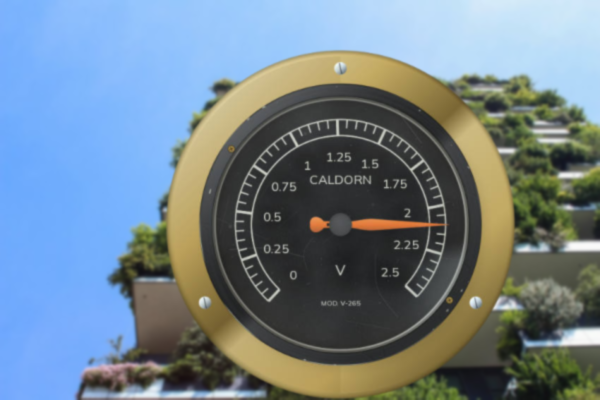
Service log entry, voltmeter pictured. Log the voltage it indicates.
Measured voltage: 2.1 V
